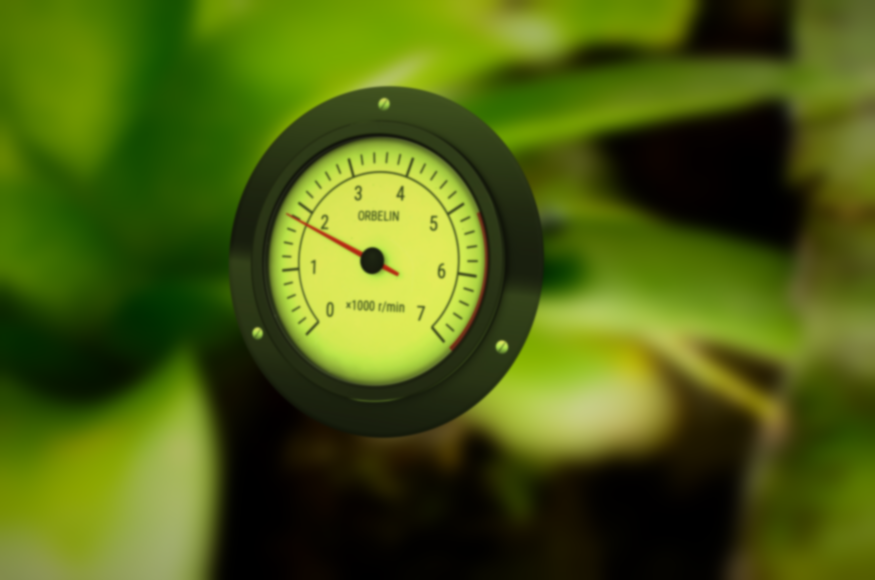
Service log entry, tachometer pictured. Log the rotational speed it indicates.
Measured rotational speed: 1800 rpm
